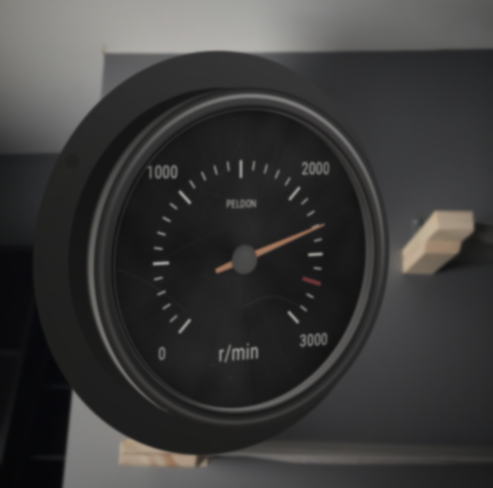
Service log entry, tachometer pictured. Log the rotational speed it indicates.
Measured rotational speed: 2300 rpm
